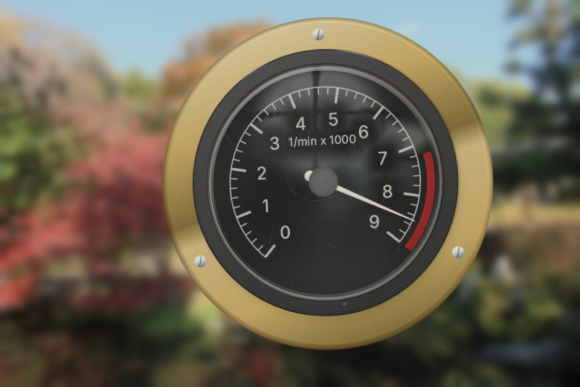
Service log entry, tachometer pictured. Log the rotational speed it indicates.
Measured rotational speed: 8500 rpm
